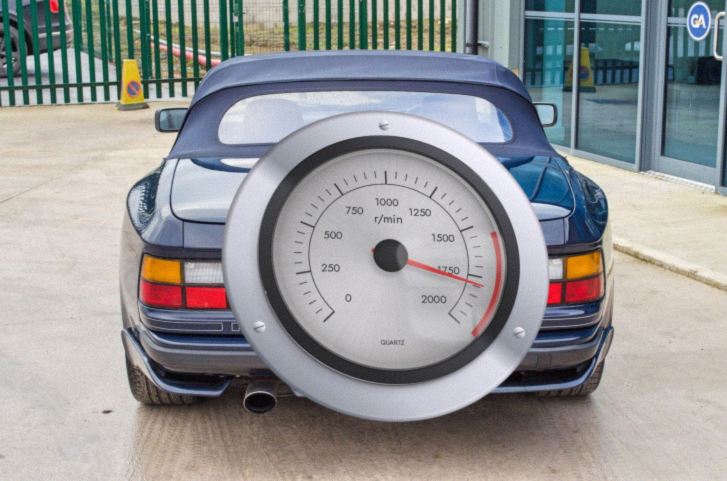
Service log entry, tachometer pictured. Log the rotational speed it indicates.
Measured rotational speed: 1800 rpm
